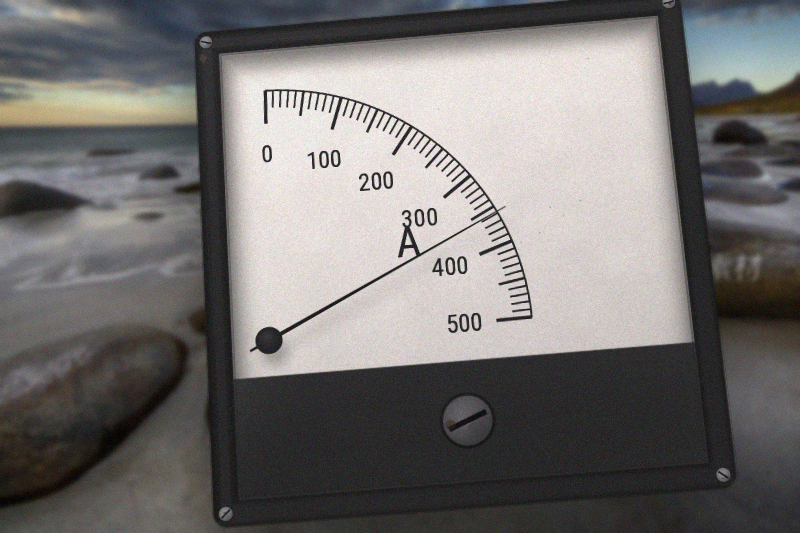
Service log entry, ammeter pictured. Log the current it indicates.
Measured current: 360 A
